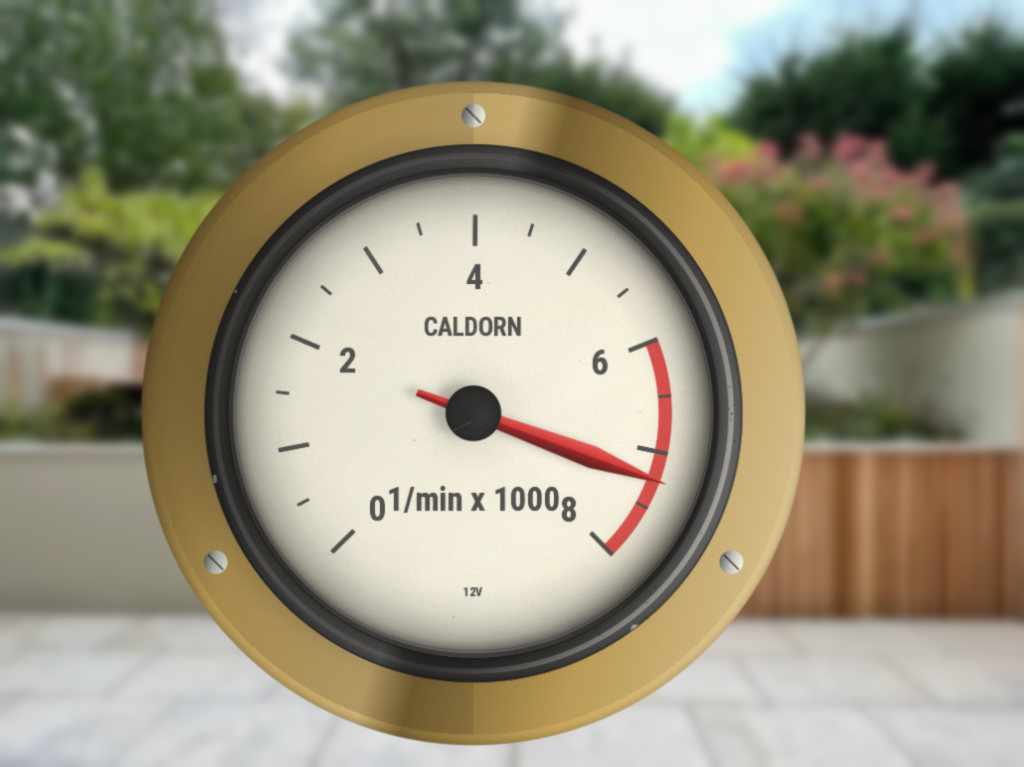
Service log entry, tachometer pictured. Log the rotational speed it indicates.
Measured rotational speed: 7250 rpm
